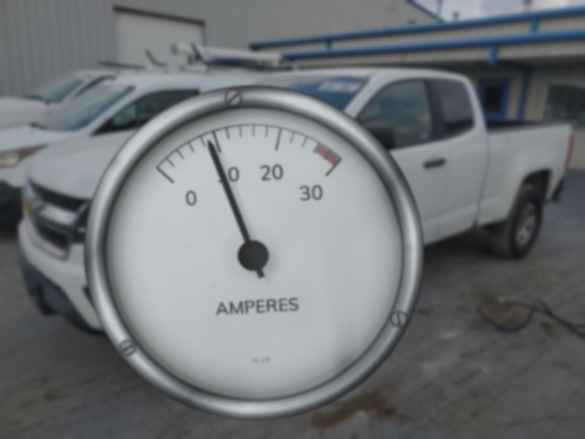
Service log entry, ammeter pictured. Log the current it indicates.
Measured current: 9 A
